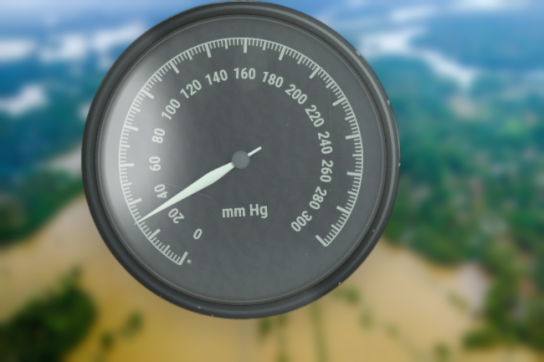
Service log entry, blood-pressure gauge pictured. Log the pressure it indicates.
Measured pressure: 30 mmHg
